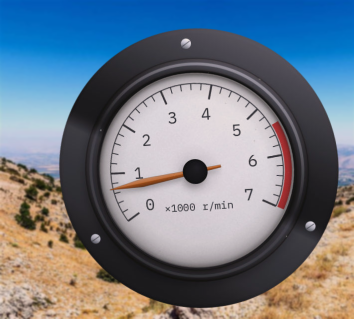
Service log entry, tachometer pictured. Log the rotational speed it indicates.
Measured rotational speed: 700 rpm
